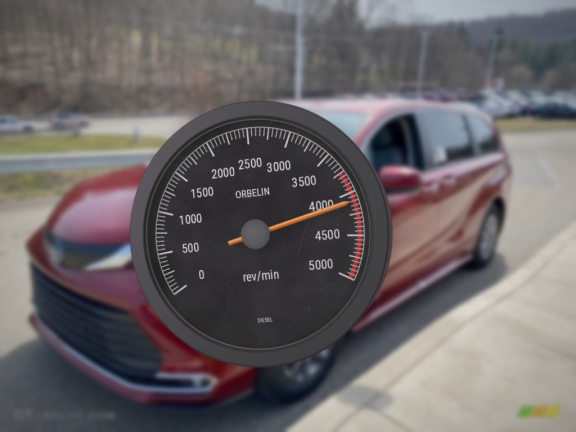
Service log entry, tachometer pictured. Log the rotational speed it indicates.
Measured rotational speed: 4100 rpm
